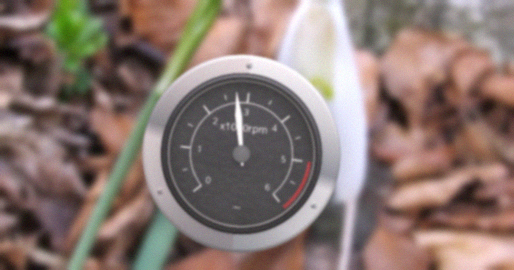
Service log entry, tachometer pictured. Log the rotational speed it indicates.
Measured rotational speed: 2750 rpm
